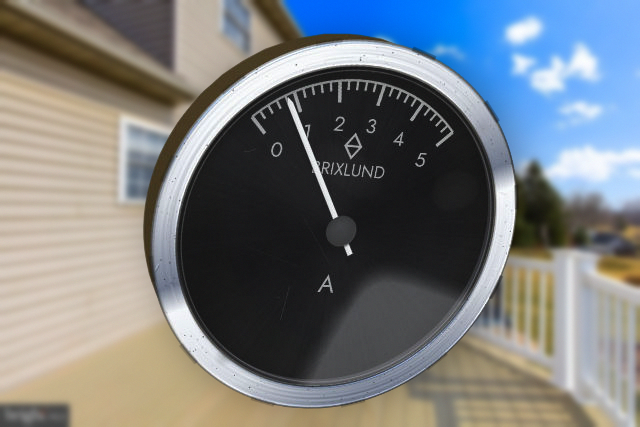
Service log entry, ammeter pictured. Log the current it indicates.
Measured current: 0.8 A
